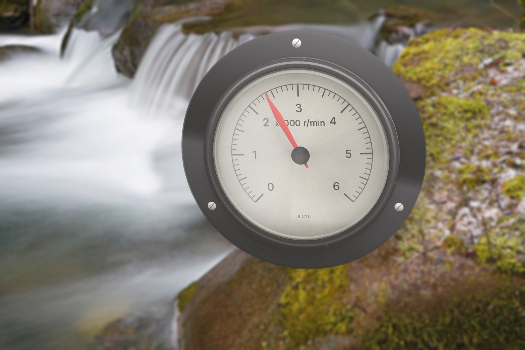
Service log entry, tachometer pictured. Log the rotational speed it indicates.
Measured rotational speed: 2400 rpm
